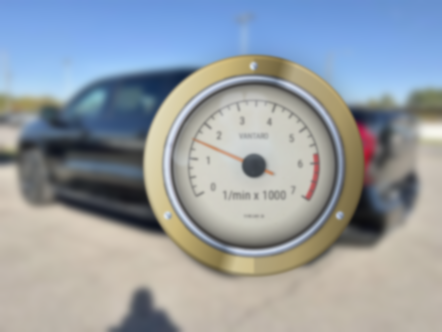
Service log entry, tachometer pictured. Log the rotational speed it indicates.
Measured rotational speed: 1500 rpm
